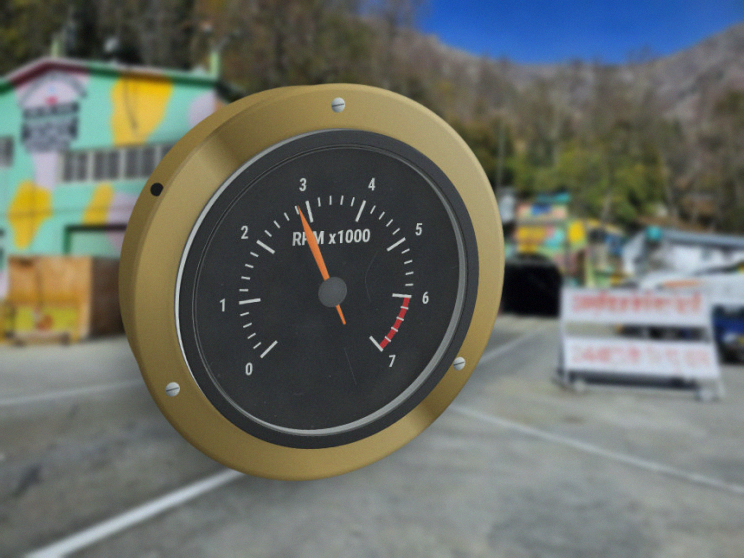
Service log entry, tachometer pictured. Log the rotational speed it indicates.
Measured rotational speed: 2800 rpm
